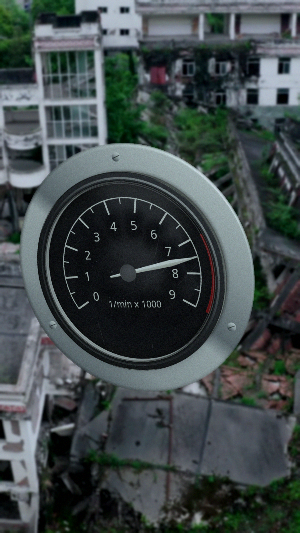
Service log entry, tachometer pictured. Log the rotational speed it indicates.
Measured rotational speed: 7500 rpm
